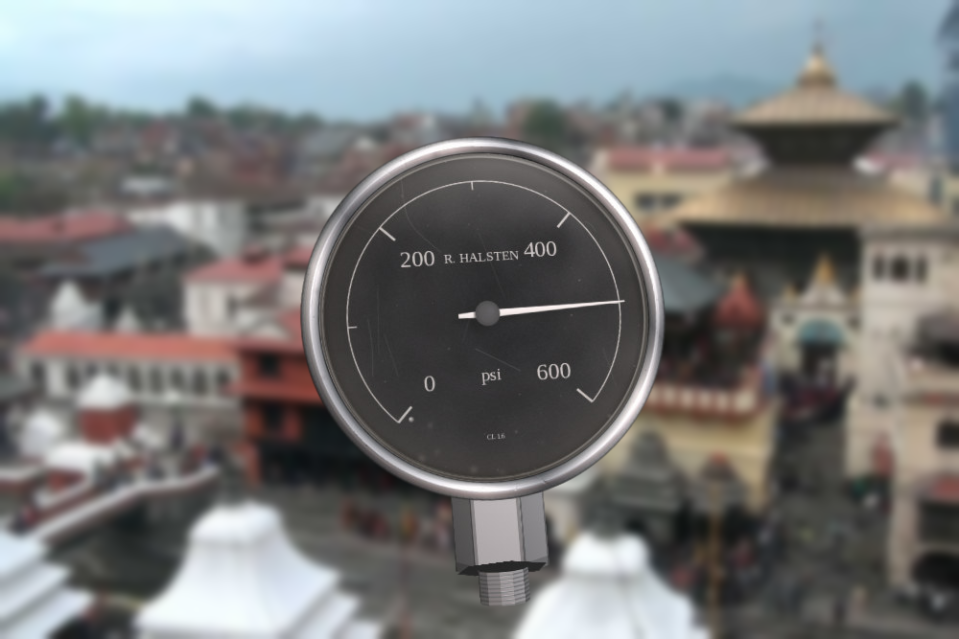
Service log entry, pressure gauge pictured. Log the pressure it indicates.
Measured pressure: 500 psi
